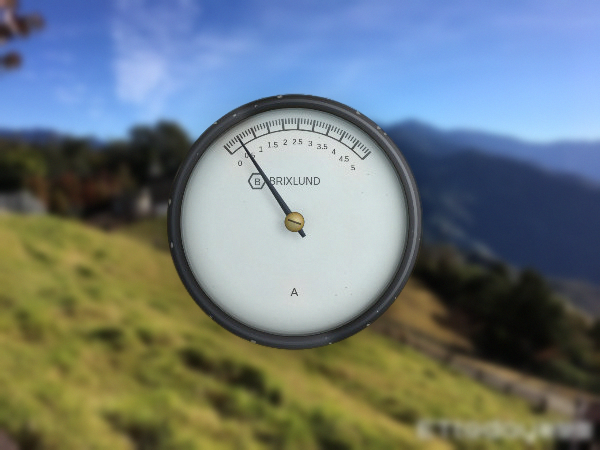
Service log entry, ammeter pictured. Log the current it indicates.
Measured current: 0.5 A
